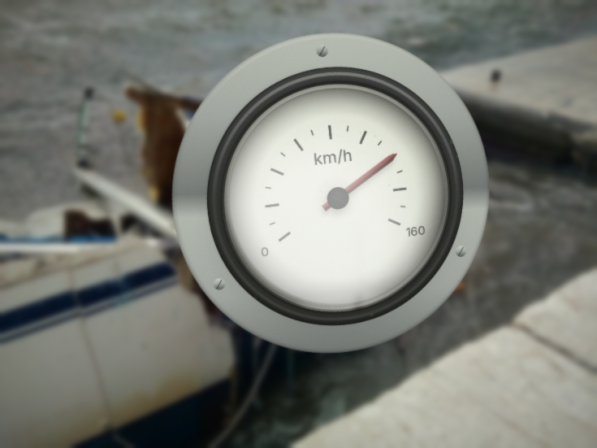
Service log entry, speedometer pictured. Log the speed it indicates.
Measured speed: 120 km/h
